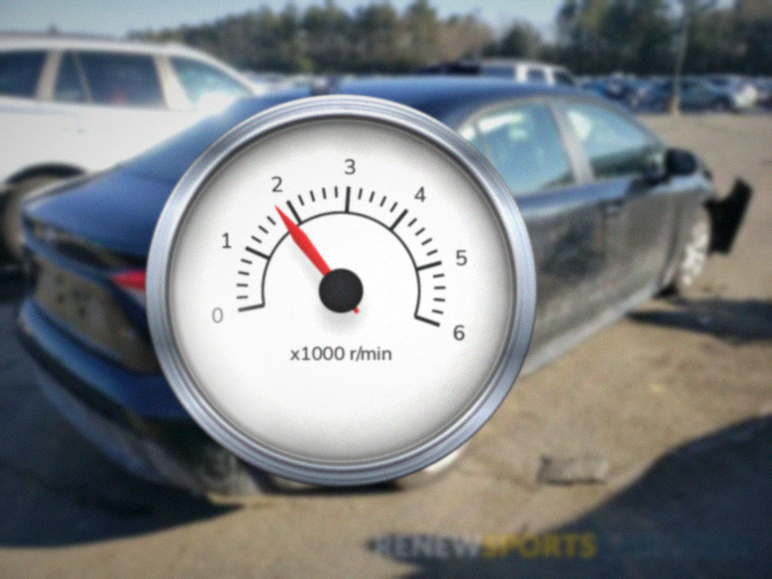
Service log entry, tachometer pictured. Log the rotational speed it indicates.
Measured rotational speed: 1800 rpm
